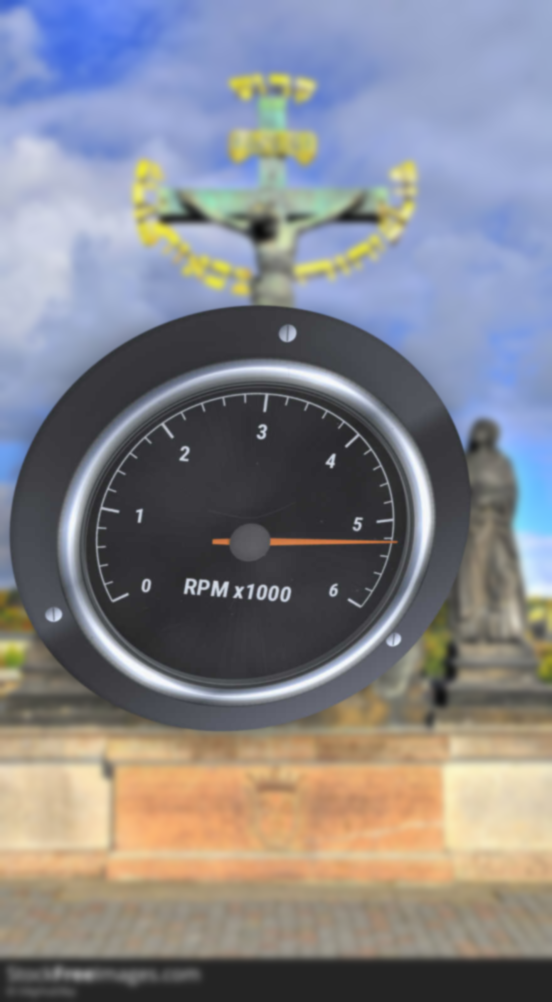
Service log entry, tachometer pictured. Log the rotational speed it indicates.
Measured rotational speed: 5200 rpm
